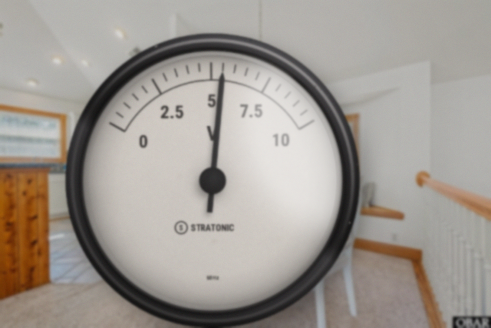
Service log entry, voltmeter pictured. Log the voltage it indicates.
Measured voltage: 5.5 V
